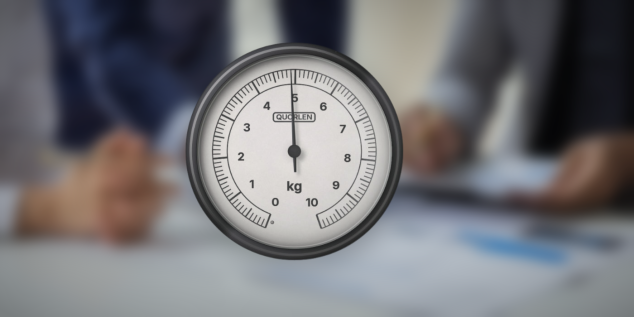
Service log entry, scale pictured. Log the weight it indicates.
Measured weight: 4.9 kg
